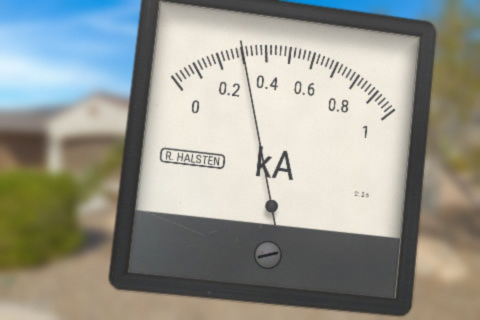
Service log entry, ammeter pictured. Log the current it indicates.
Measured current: 0.3 kA
